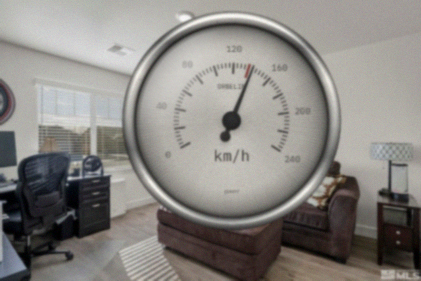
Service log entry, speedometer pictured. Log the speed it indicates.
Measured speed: 140 km/h
